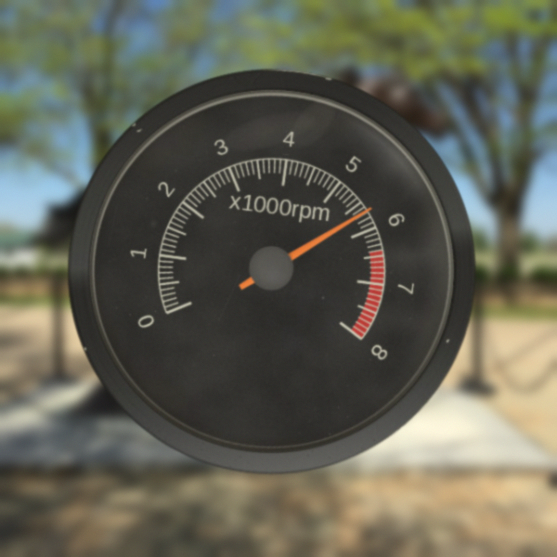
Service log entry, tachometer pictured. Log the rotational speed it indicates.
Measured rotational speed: 5700 rpm
